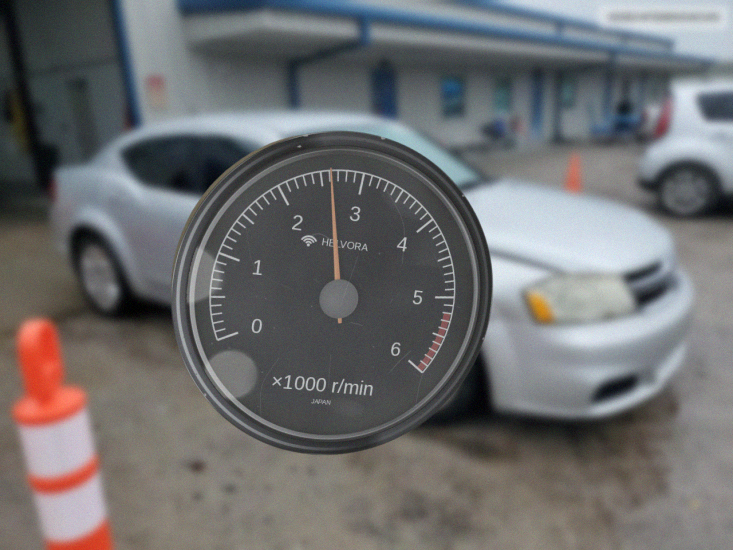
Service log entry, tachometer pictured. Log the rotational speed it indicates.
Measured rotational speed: 2600 rpm
